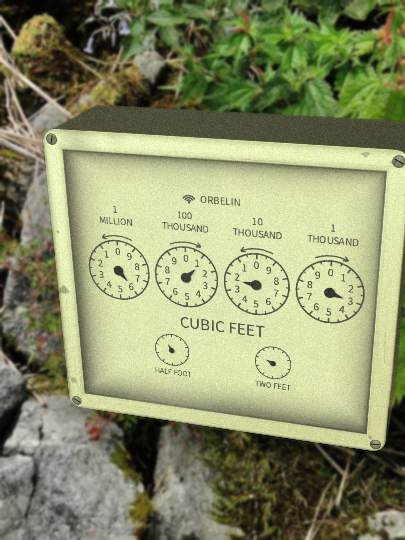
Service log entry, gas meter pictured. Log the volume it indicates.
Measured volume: 612300 ft³
